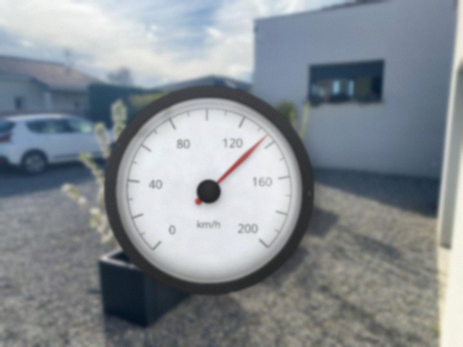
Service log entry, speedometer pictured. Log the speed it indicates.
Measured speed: 135 km/h
